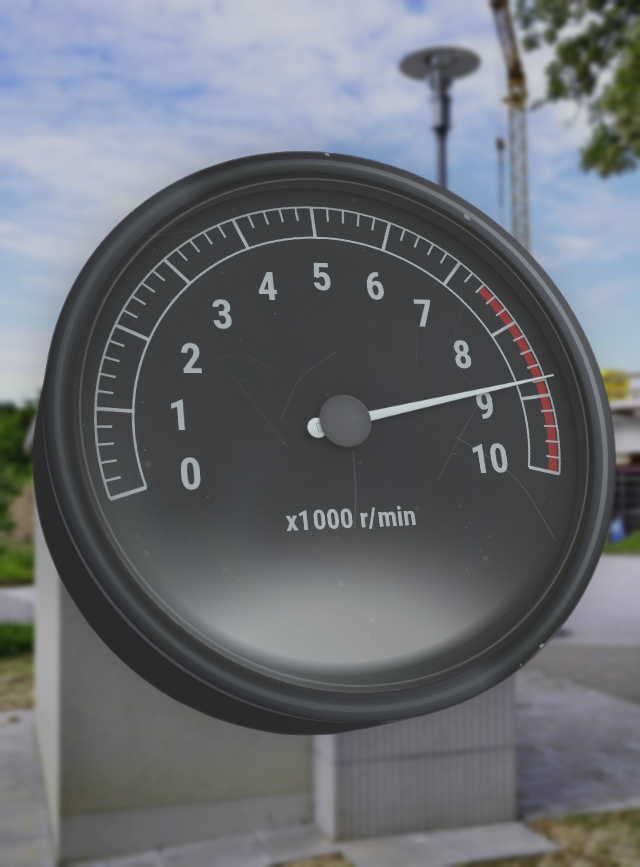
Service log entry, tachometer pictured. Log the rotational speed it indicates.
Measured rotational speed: 8800 rpm
